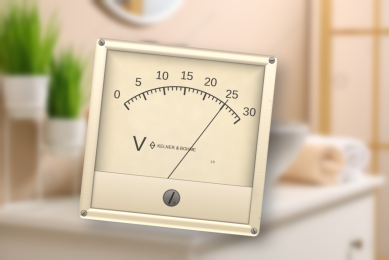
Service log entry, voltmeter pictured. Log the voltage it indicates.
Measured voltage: 25 V
